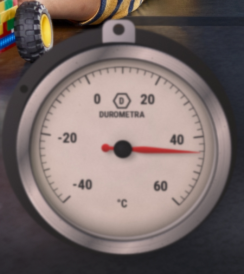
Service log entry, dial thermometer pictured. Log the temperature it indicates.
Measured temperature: 44 °C
